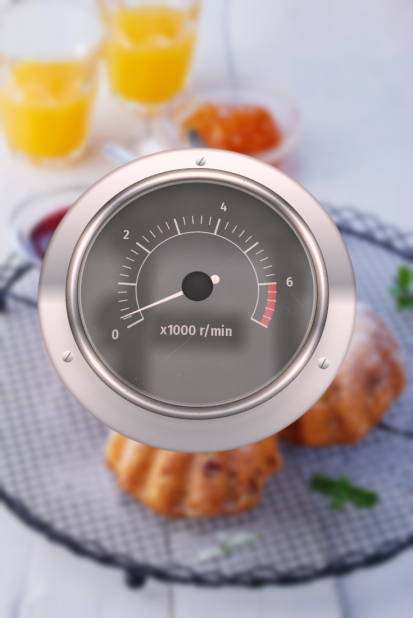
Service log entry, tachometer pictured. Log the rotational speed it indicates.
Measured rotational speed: 200 rpm
